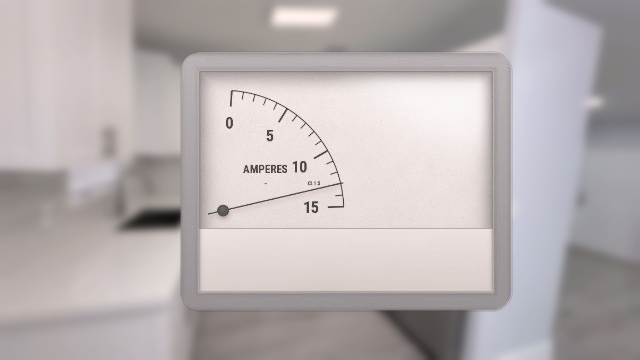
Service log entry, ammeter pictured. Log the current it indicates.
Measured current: 13 A
